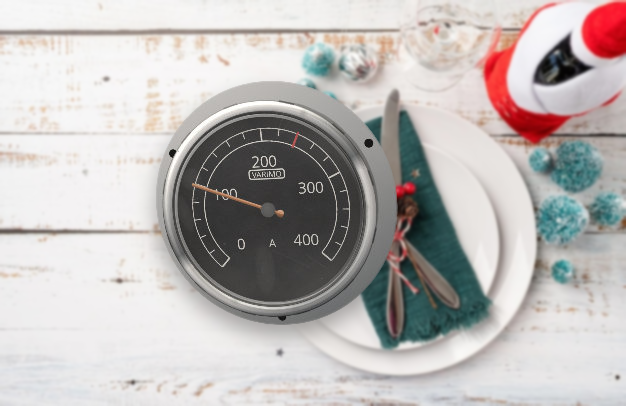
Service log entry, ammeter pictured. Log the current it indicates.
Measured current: 100 A
